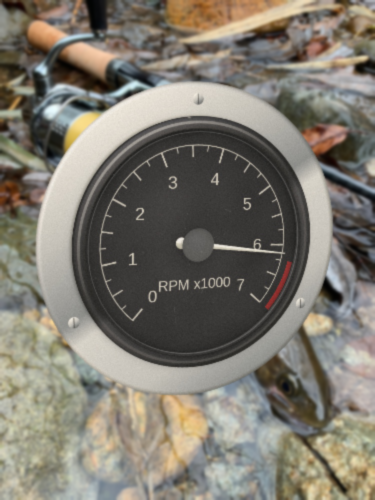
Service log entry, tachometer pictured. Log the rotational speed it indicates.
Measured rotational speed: 6125 rpm
